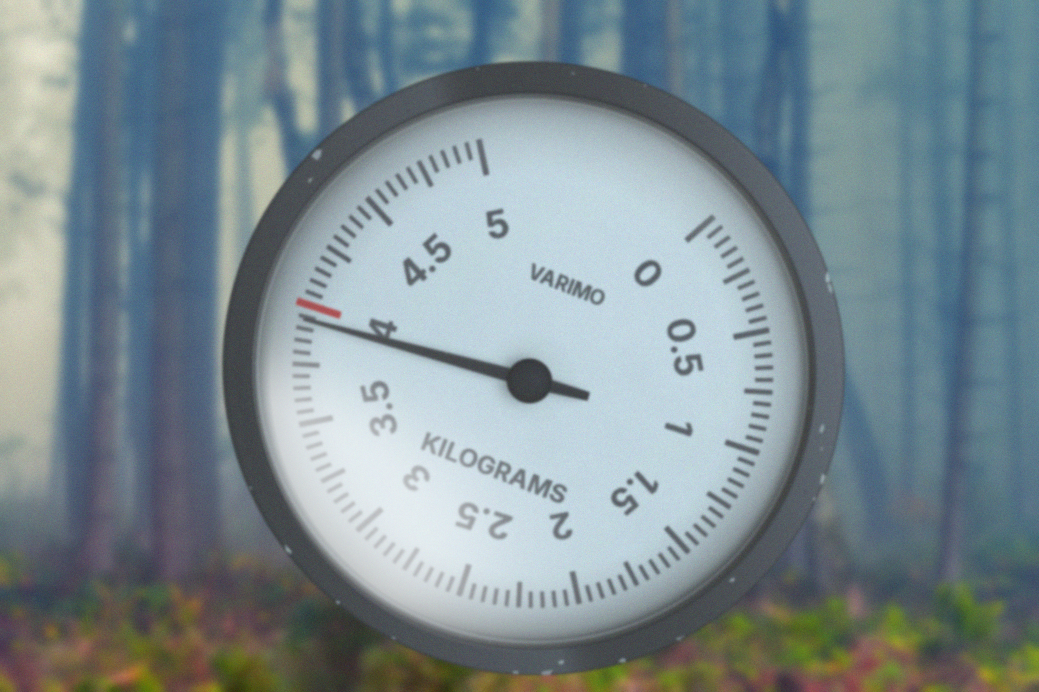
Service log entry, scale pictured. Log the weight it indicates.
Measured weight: 3.95 kg
